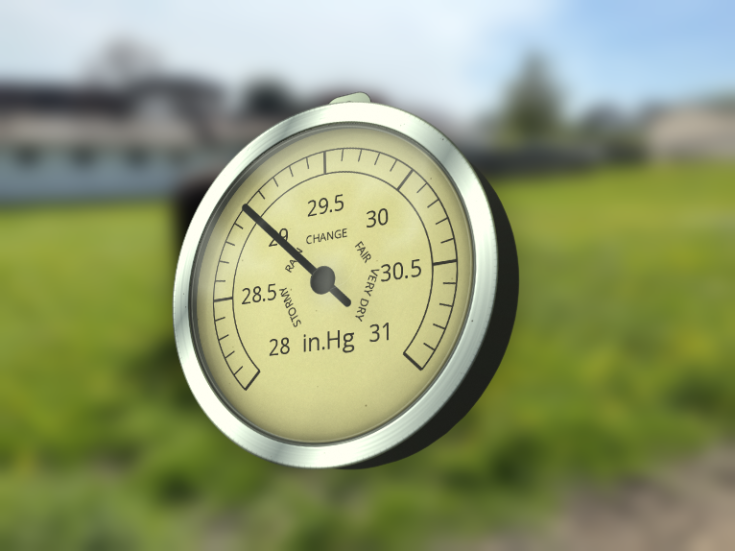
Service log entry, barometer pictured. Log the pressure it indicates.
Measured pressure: 29 inHg
